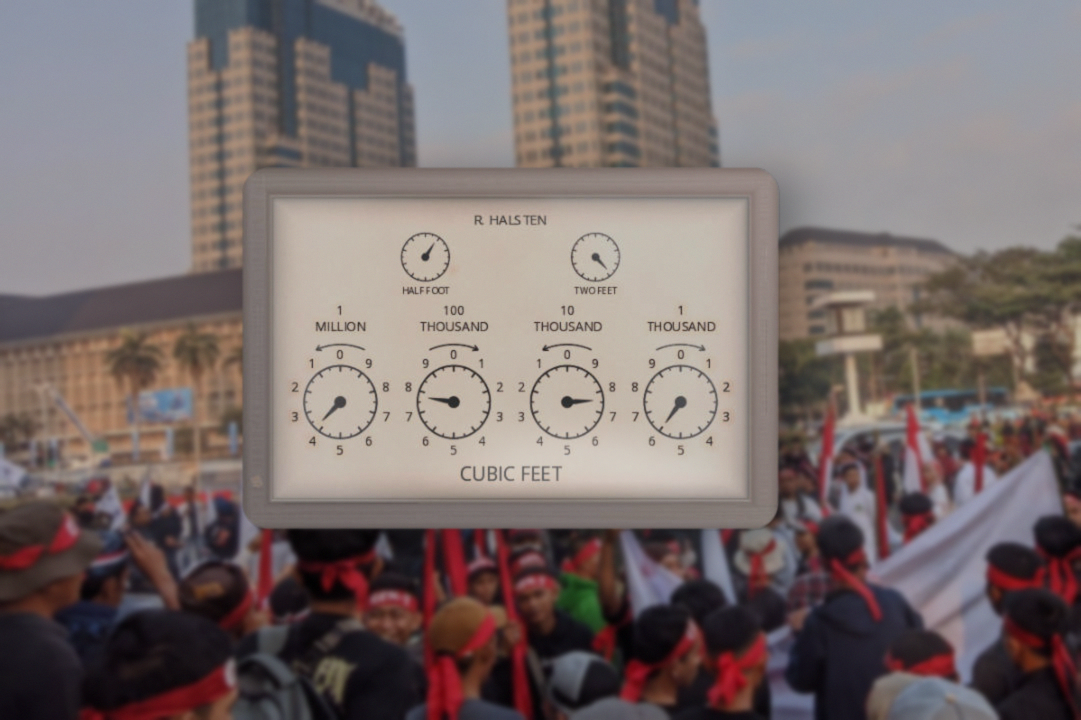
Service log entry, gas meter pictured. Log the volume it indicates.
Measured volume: 377600 ft³
